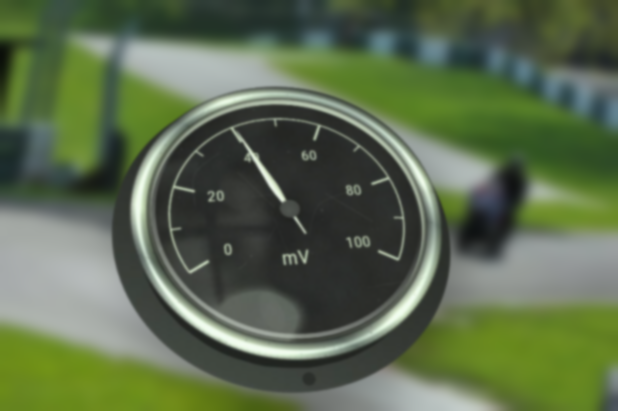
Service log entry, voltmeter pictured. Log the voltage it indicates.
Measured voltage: 40 mV
